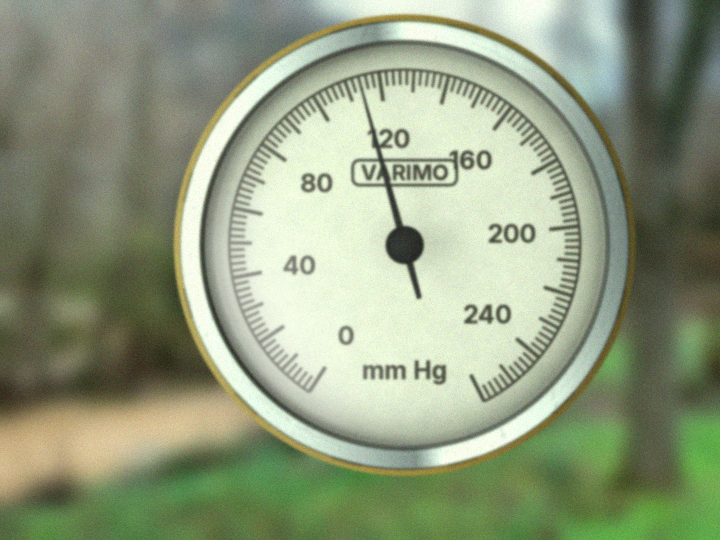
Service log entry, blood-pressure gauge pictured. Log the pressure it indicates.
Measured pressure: 114 mmHg
